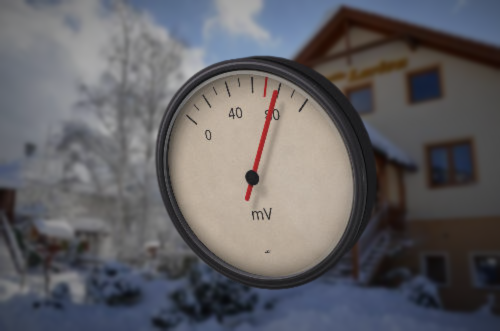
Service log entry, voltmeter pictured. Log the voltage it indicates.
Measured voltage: 80 mV
